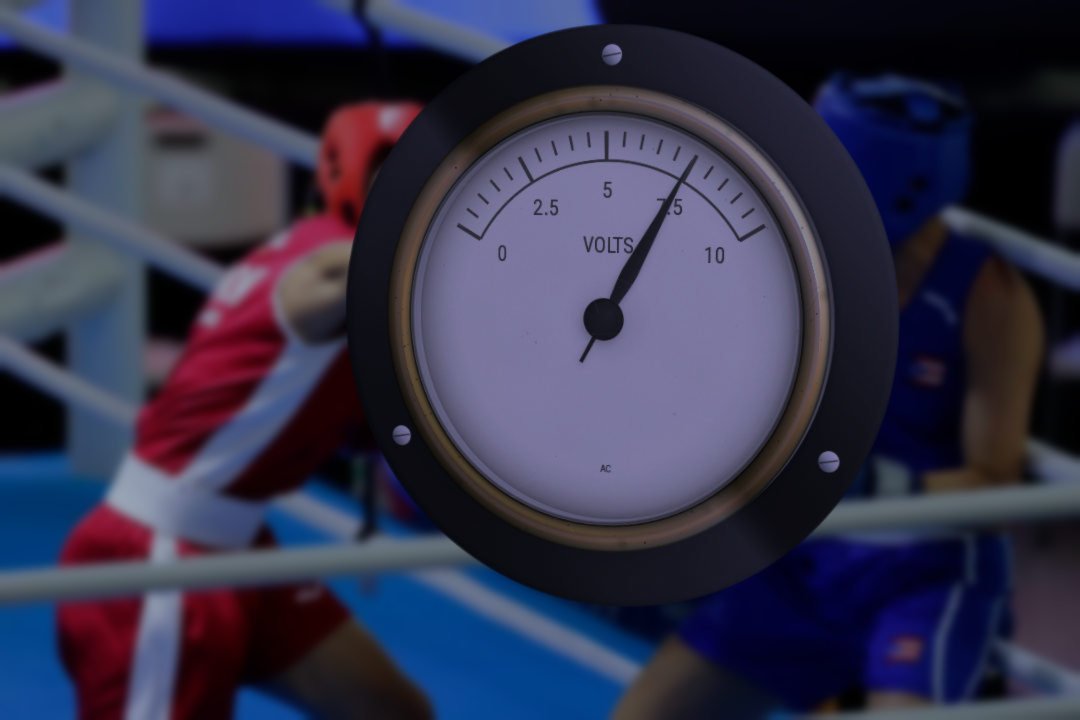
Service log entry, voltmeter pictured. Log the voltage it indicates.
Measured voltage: 7.5 V
